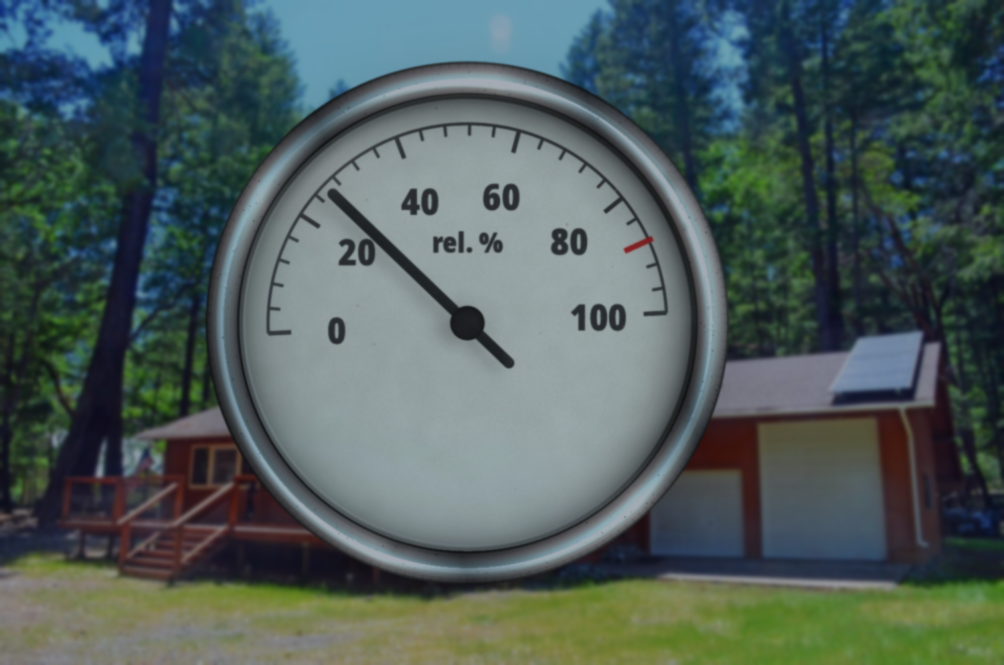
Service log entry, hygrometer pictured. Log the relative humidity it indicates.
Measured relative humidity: 26 %
